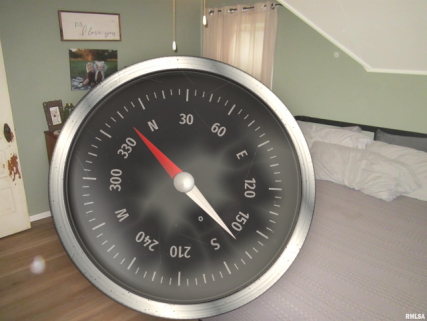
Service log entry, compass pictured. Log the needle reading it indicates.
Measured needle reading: 345 °
